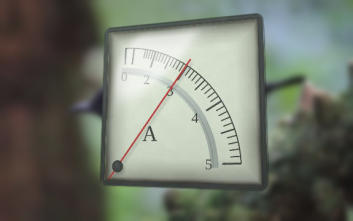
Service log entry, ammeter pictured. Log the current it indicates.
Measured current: 3 A
